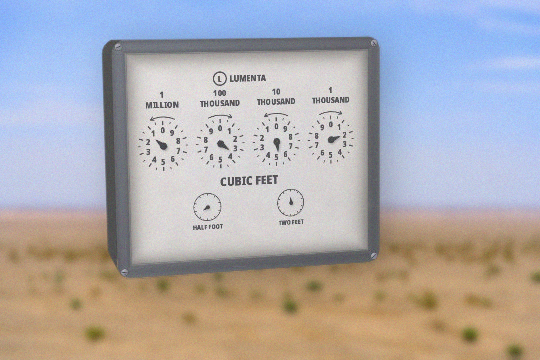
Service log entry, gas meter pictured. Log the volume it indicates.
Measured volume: 135200 ft³
